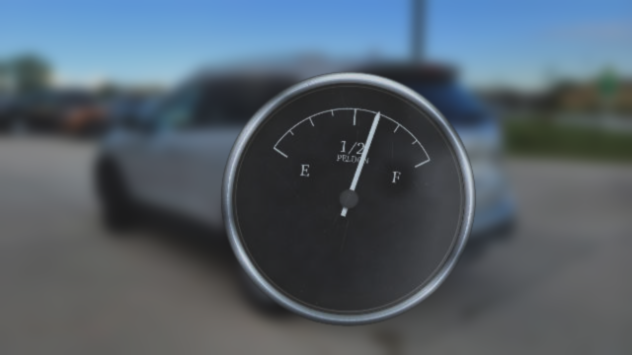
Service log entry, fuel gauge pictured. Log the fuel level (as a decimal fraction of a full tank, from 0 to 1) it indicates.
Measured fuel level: 0.625
